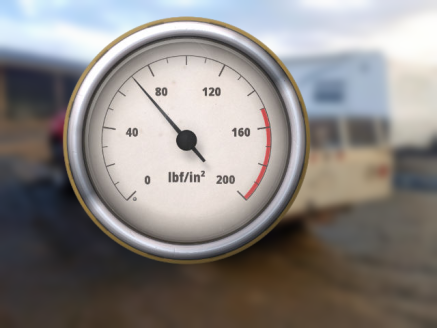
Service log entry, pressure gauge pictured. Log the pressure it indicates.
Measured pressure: 70 psi
